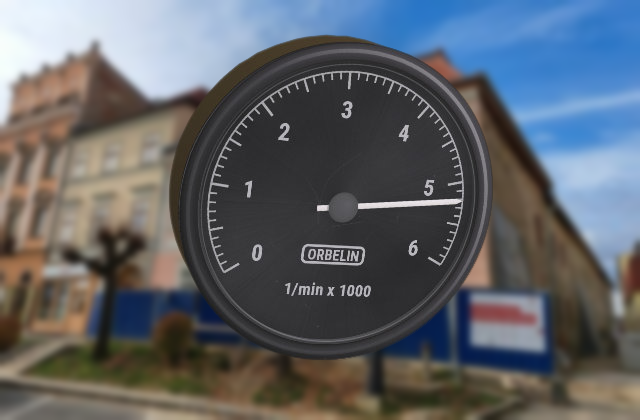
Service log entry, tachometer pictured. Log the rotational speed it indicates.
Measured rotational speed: 5200 rpm
